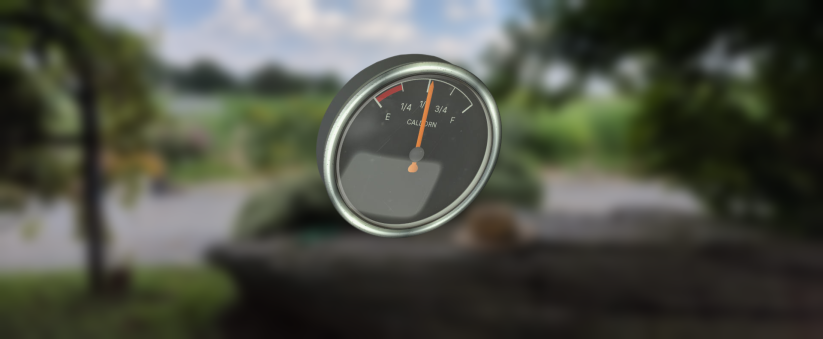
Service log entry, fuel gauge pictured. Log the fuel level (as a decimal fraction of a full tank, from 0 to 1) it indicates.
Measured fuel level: 0.5
